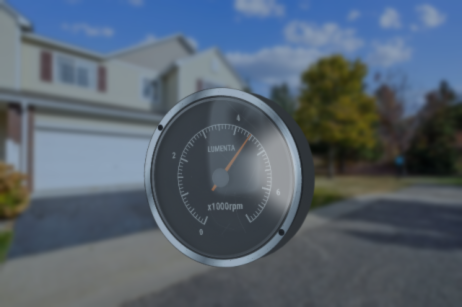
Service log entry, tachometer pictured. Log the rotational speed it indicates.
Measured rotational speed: 4500 rpm
